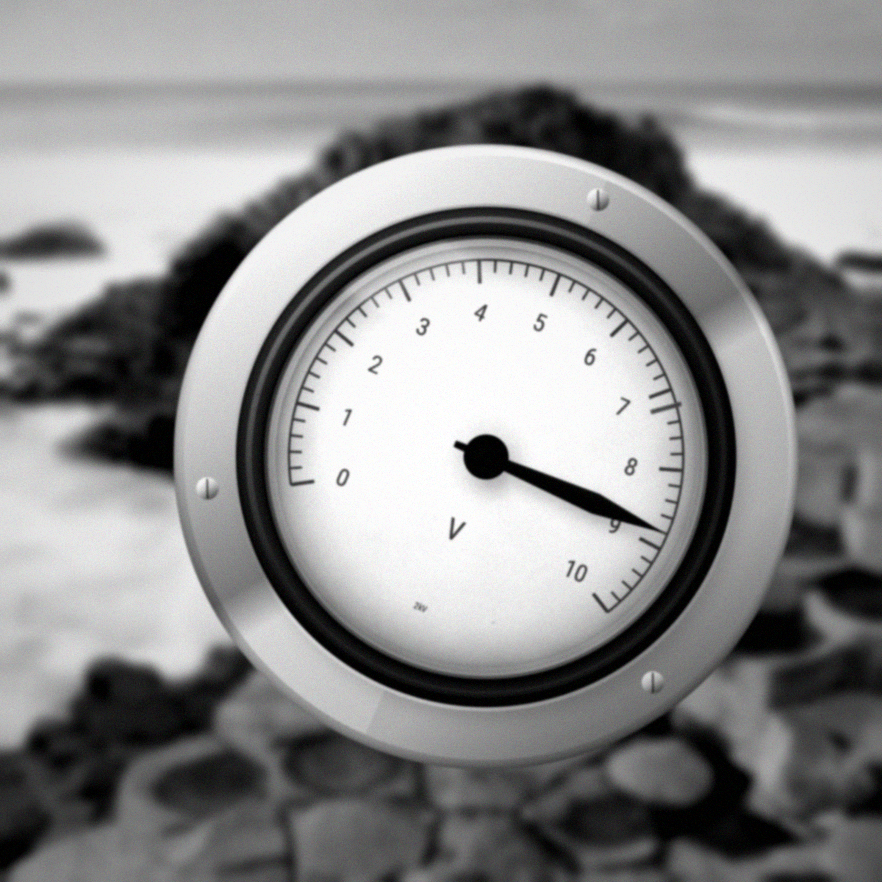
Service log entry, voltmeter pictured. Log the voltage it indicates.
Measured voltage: 8.8 V
